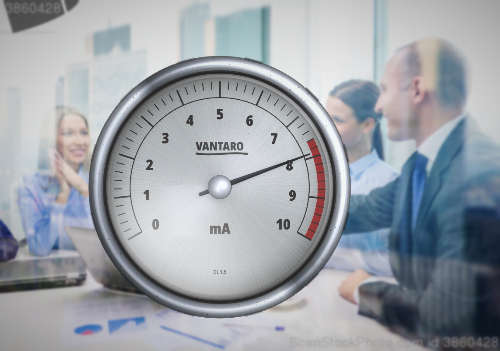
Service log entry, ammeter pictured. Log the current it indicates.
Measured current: 7.9 mA
